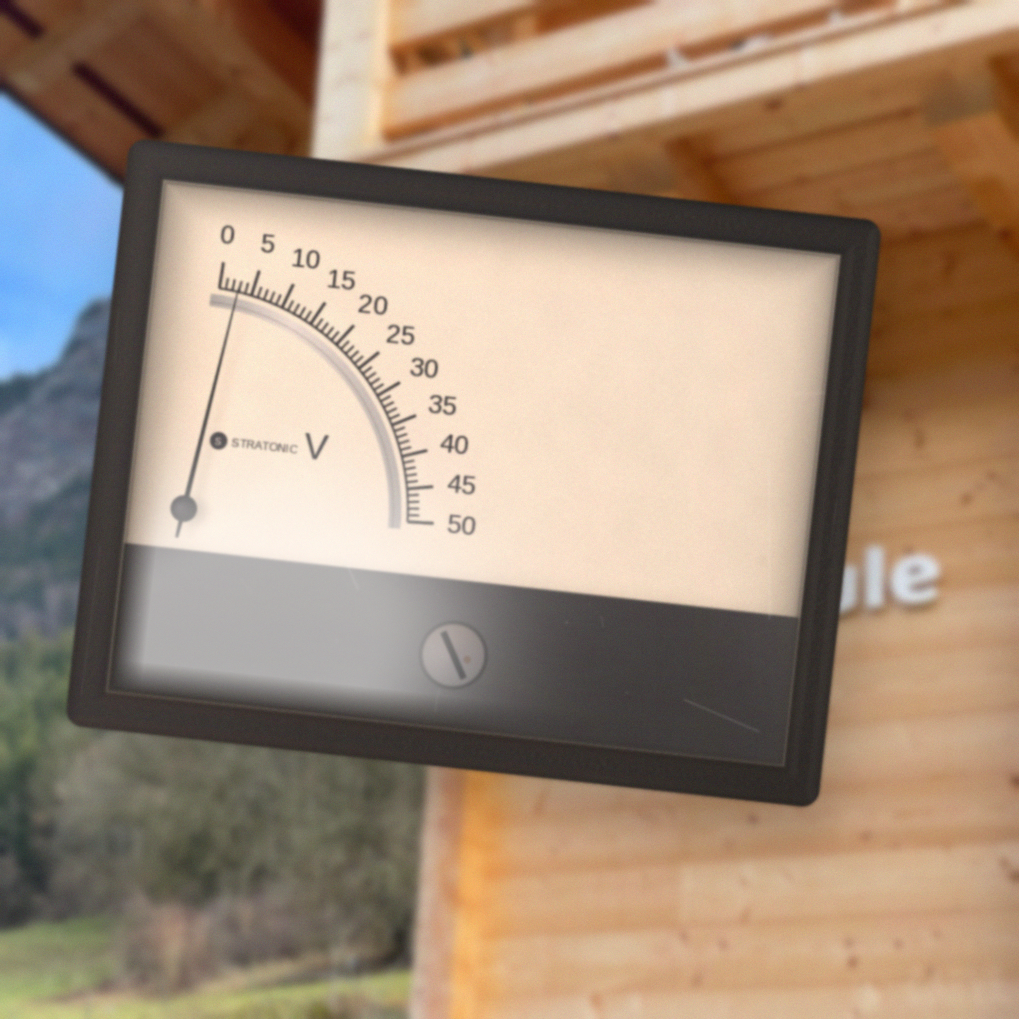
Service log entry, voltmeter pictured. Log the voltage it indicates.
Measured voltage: 3 V
